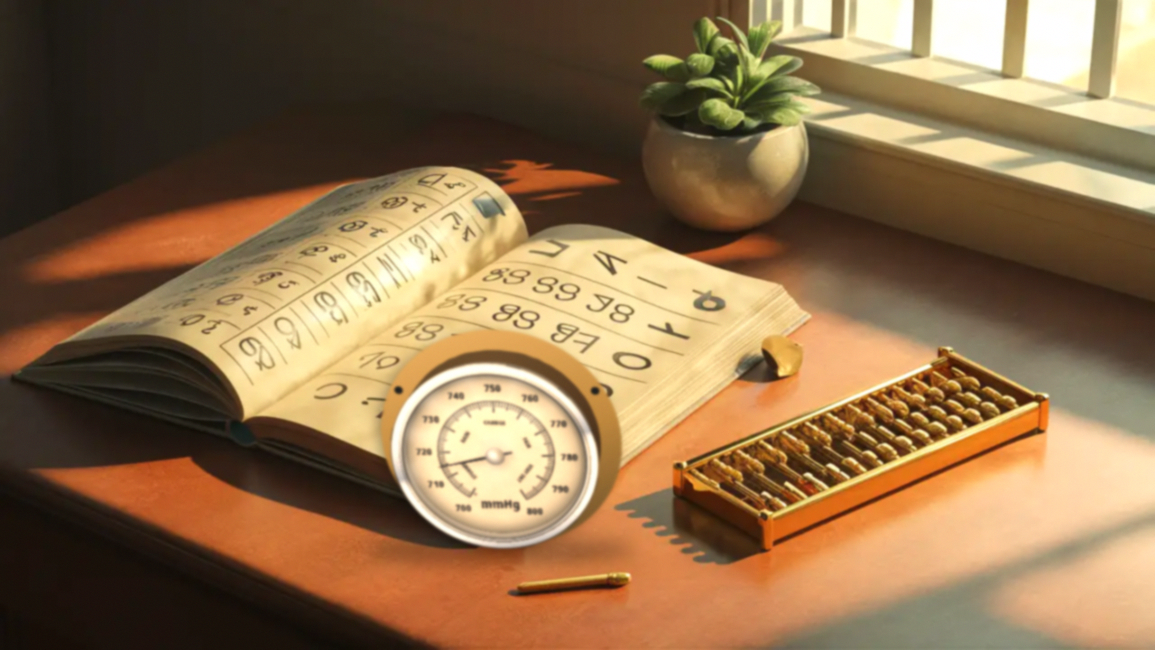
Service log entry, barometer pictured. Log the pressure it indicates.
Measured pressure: 715 mmHg
